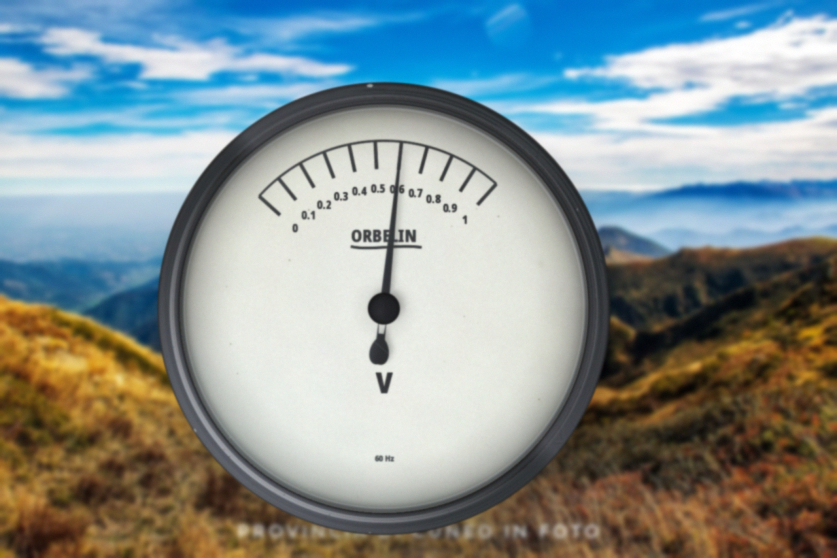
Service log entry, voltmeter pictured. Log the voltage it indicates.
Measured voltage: 0.6 V
